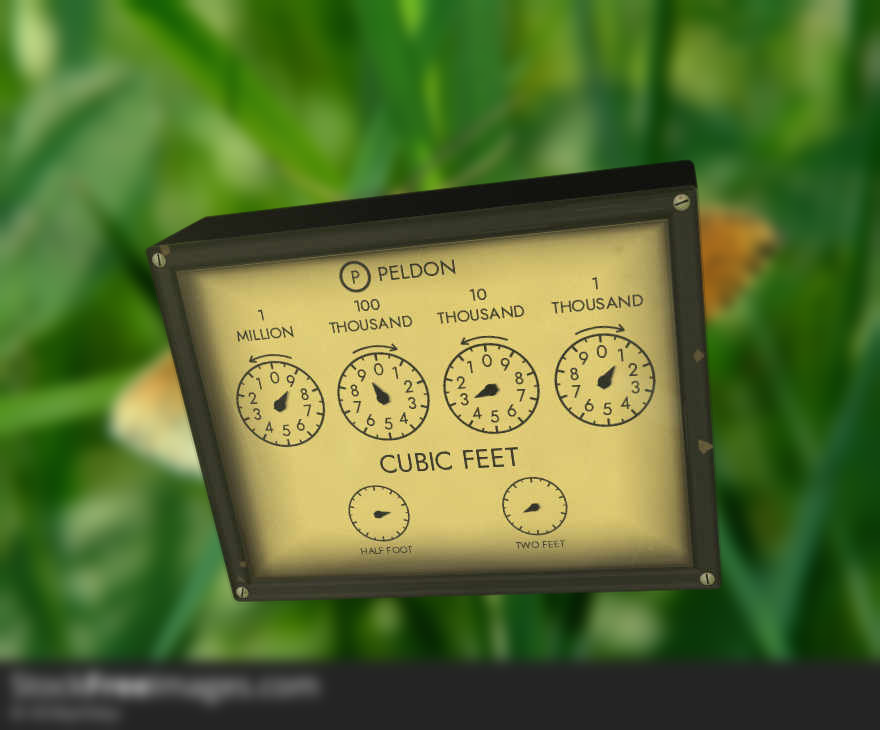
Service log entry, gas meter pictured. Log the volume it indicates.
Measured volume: 893100 ft³
